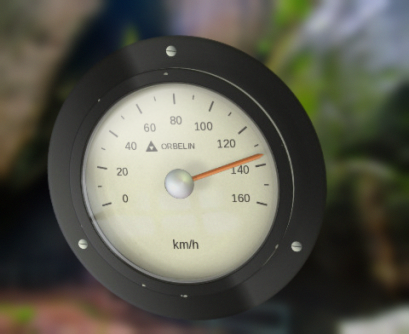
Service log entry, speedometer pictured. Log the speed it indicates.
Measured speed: 135 km/h
